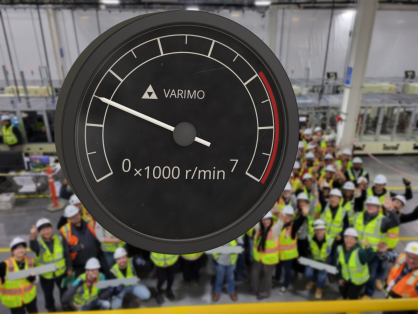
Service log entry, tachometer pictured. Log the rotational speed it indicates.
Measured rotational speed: 1500 rpm
